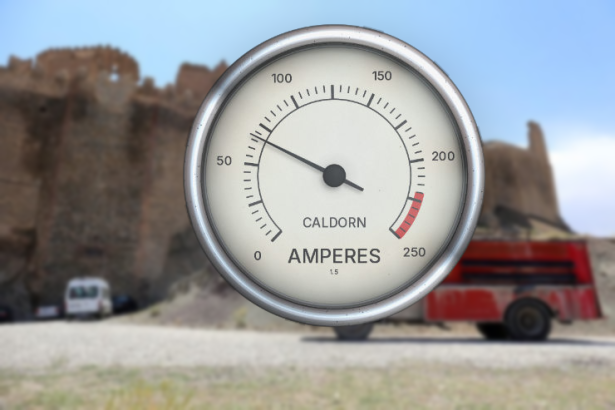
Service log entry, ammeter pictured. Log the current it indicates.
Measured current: 67.5 A
